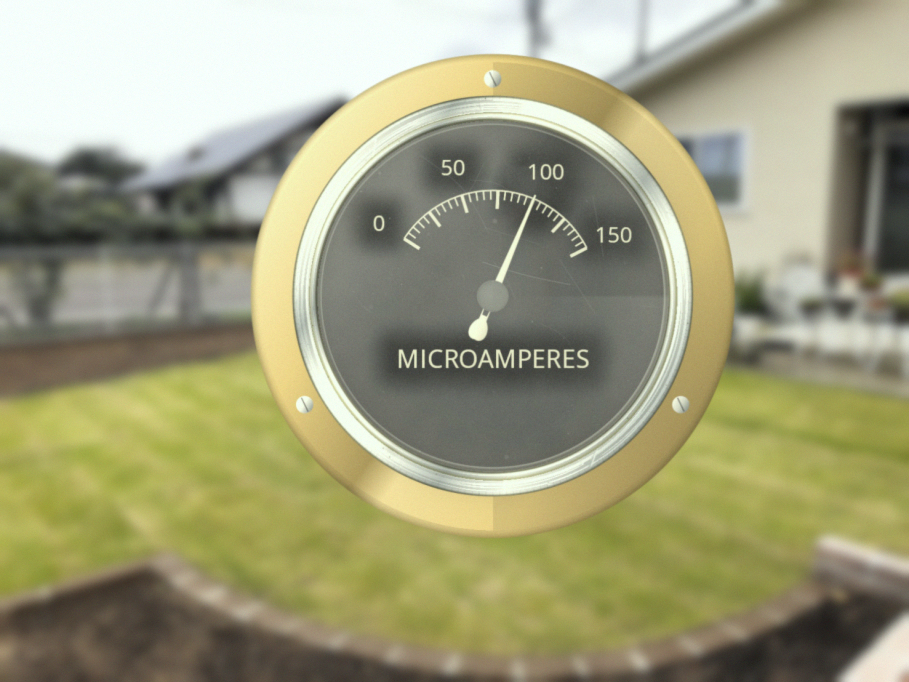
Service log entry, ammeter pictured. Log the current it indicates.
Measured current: 100 µA
